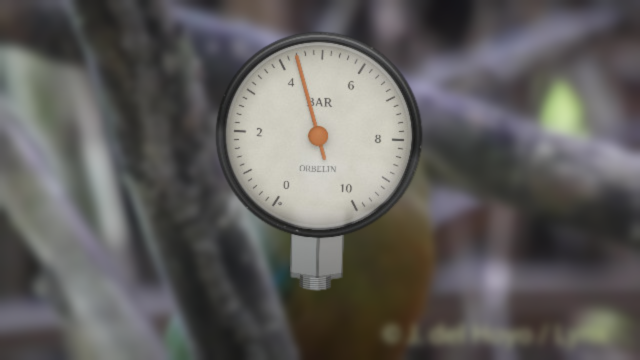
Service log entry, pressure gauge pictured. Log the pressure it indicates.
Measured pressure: 4.4 bar
